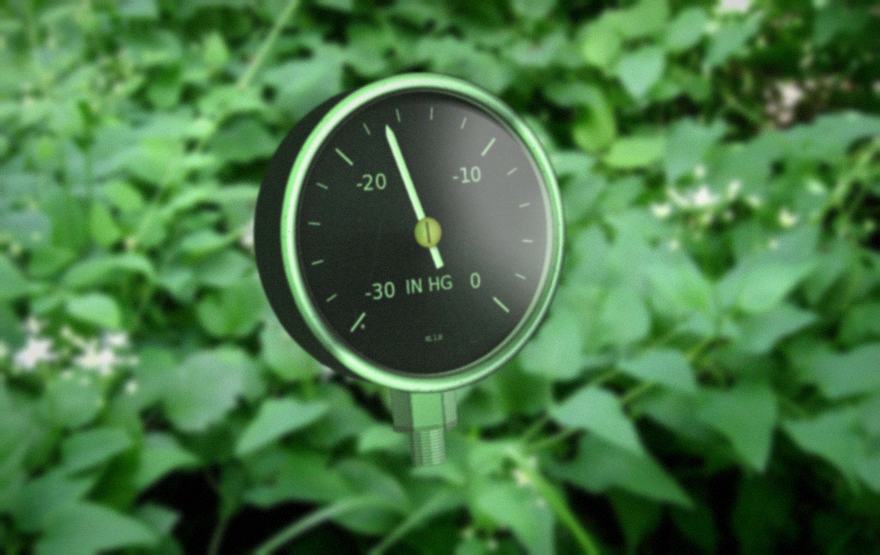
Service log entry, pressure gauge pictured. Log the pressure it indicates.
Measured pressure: -17 inHg
